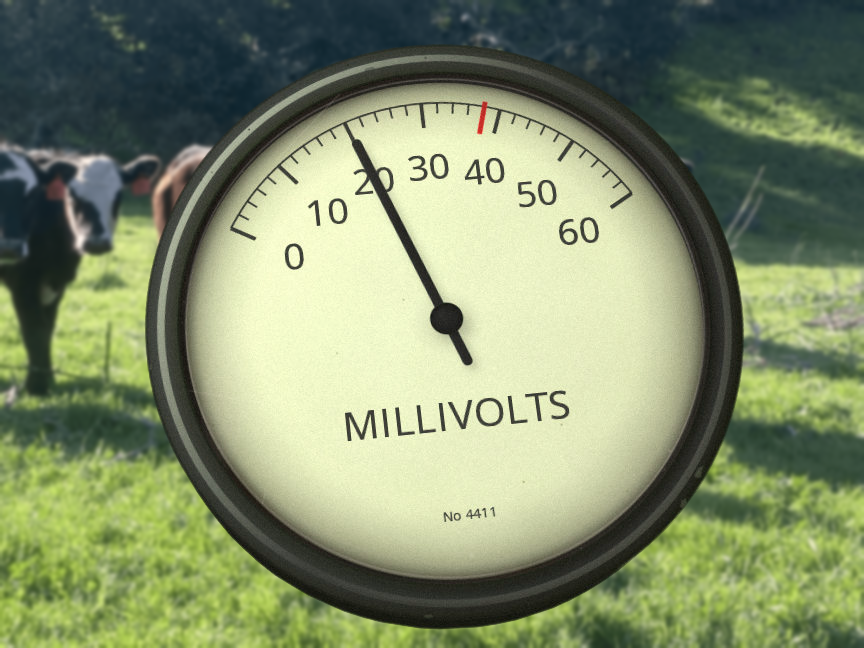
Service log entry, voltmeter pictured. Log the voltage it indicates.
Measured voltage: 20 mV
